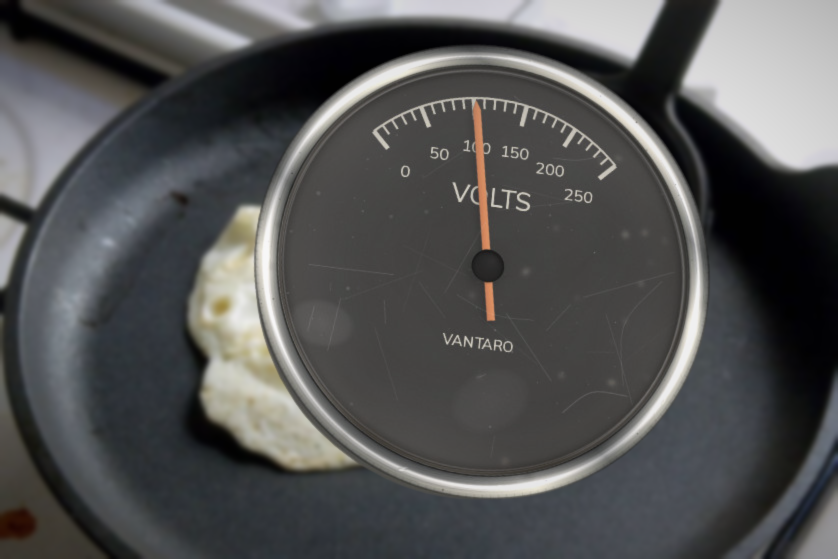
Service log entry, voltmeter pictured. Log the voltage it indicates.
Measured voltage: 100 V
